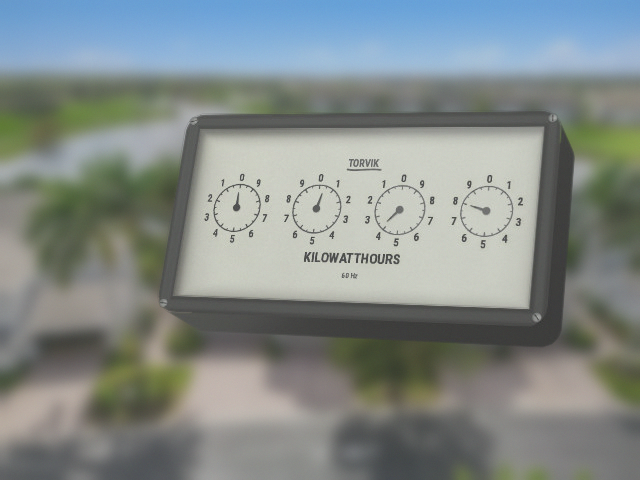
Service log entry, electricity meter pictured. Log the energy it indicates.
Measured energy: 38 kWh
